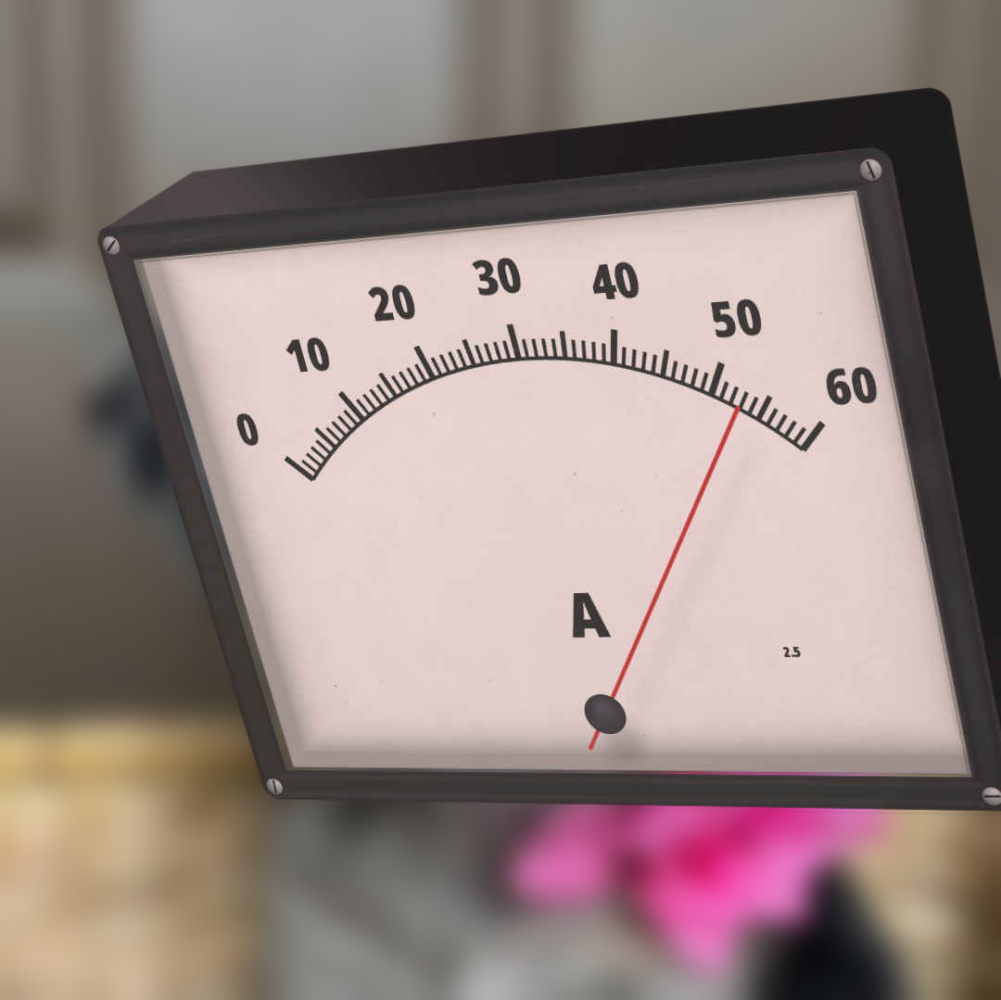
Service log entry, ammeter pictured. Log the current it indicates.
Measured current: 53 A
